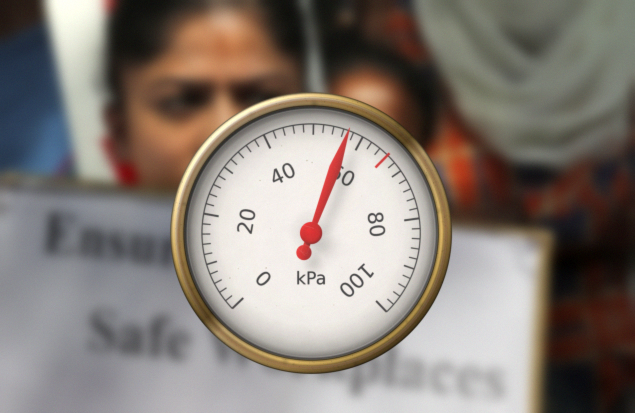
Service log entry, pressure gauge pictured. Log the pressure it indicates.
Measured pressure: 57 kPa
